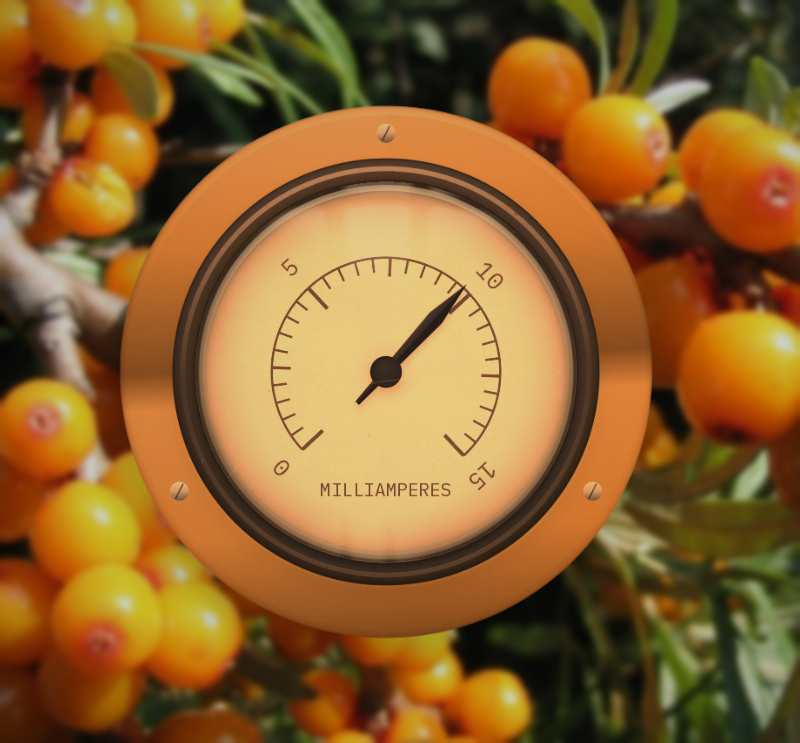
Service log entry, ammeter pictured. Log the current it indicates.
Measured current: 9.75 mA
